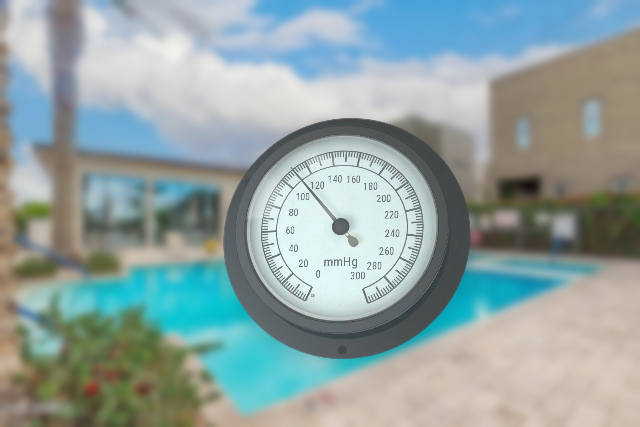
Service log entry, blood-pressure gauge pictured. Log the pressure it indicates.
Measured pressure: 110 mmHg
